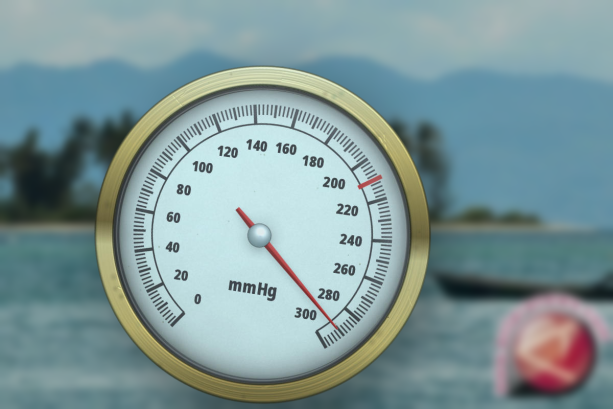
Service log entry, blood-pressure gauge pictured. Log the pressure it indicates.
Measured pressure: 290 mmHg
